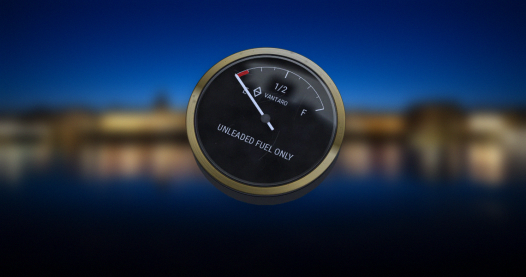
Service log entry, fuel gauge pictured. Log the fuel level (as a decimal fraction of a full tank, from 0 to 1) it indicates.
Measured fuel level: 0
